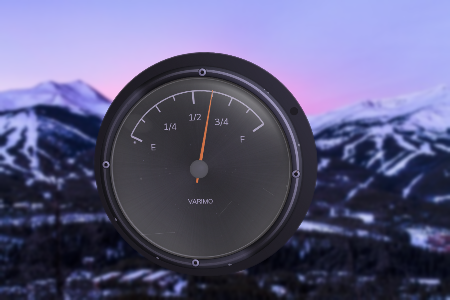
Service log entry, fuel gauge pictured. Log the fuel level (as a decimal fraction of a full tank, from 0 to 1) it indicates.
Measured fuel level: 0.625
